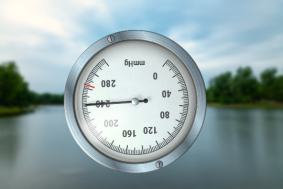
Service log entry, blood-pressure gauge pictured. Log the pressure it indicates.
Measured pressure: 240 mmHg
